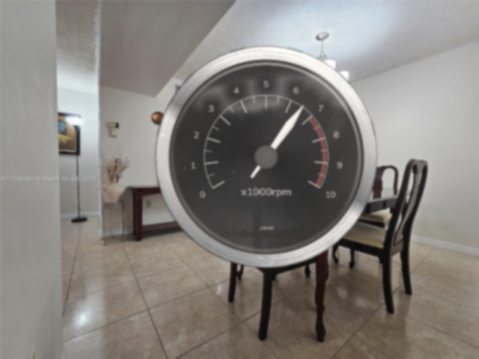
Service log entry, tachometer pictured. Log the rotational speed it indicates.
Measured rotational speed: 6500 rpm
